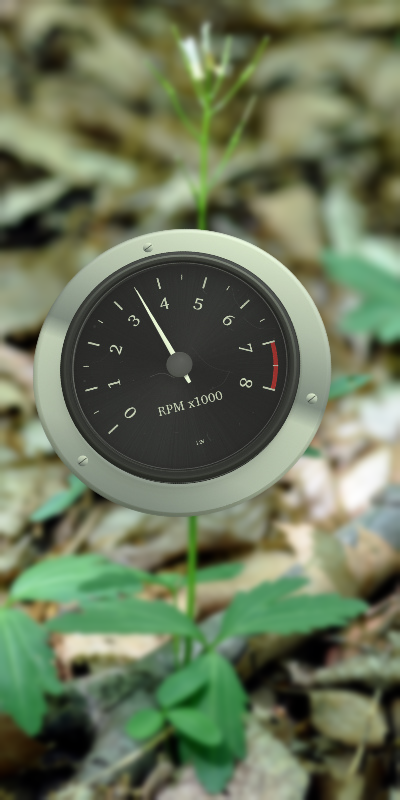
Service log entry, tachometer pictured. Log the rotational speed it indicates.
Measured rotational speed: 3500 rpm
